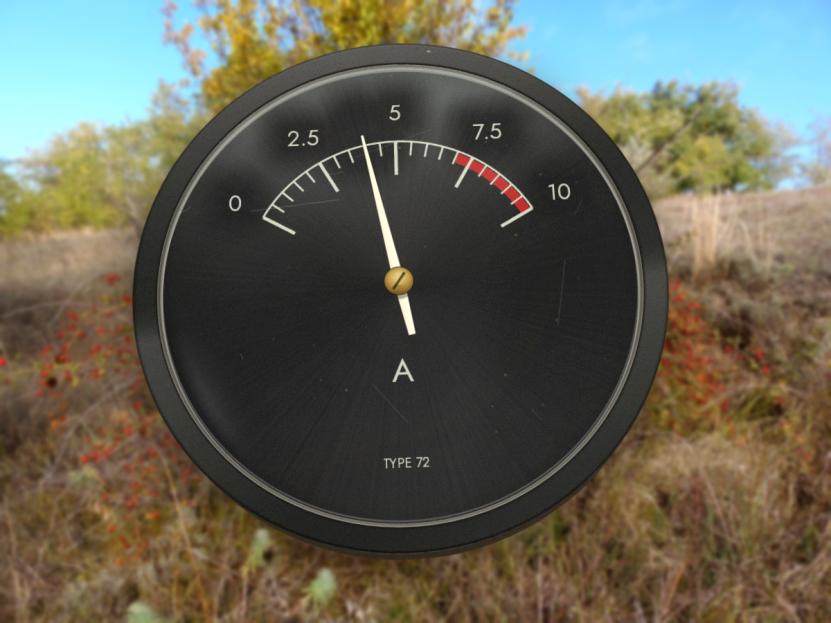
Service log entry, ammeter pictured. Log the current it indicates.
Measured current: 4 A
